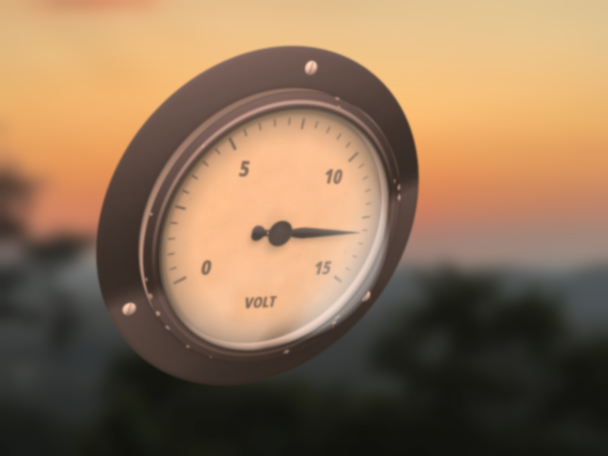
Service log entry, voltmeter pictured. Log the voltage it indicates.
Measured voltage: 13 V
